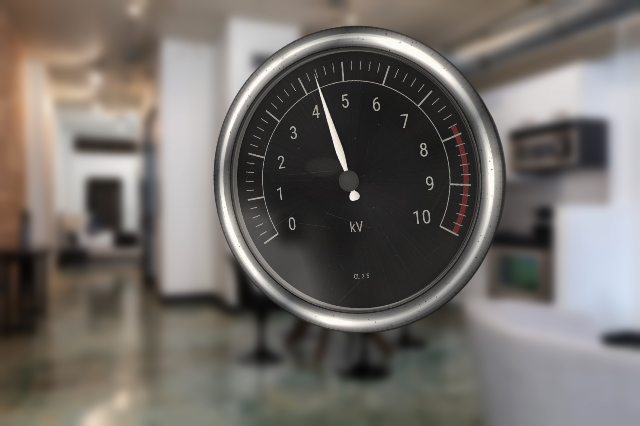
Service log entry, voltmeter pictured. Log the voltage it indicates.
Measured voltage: 4.4 kV
